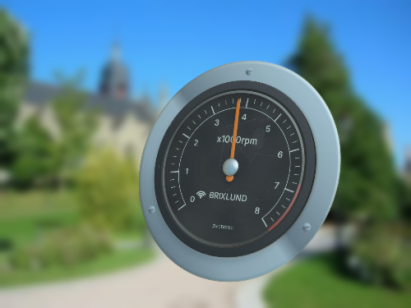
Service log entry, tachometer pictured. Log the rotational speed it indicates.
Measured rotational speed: 3800 rpm
